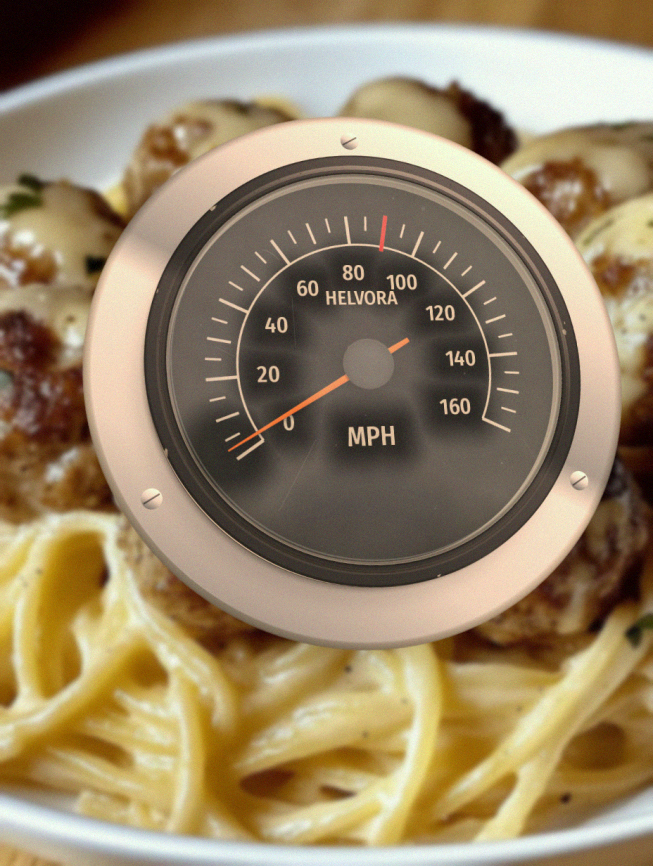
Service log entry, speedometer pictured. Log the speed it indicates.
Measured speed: 2.5 mph
